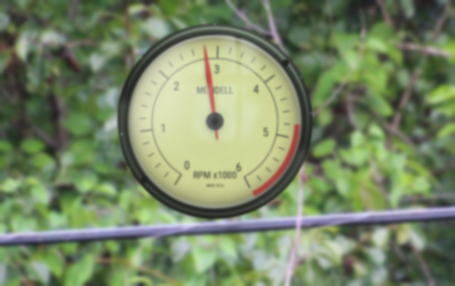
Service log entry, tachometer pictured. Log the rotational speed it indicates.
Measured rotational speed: 2800 rpm
